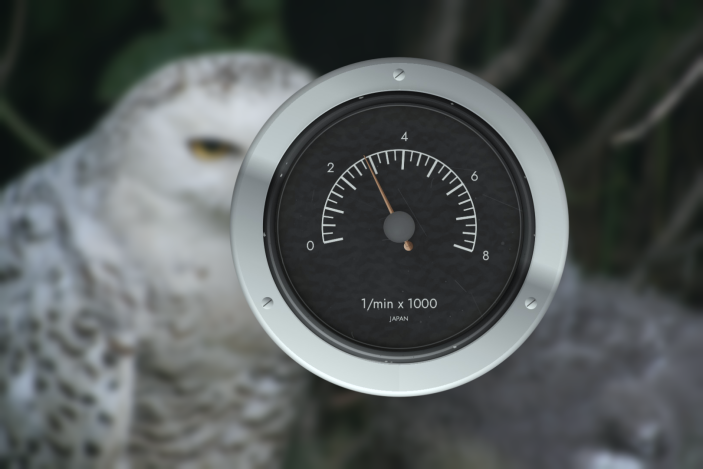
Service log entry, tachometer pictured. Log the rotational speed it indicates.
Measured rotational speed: 2875 rpm
